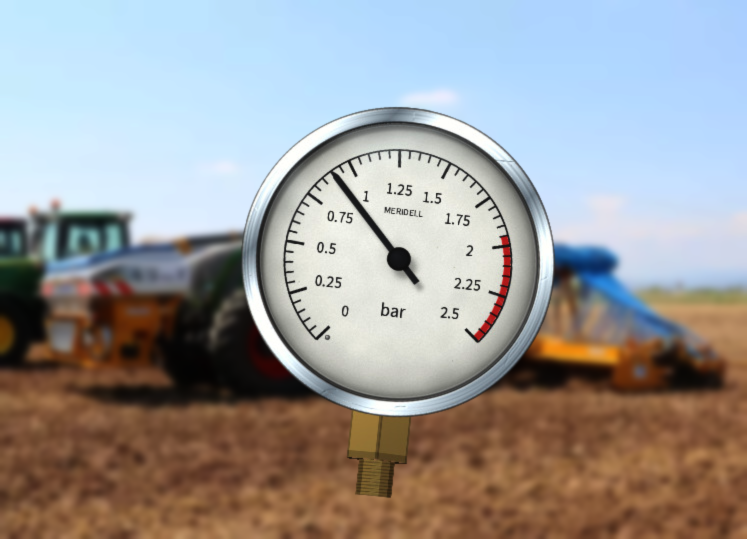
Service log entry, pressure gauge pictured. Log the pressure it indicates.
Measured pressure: 0.9 bar
